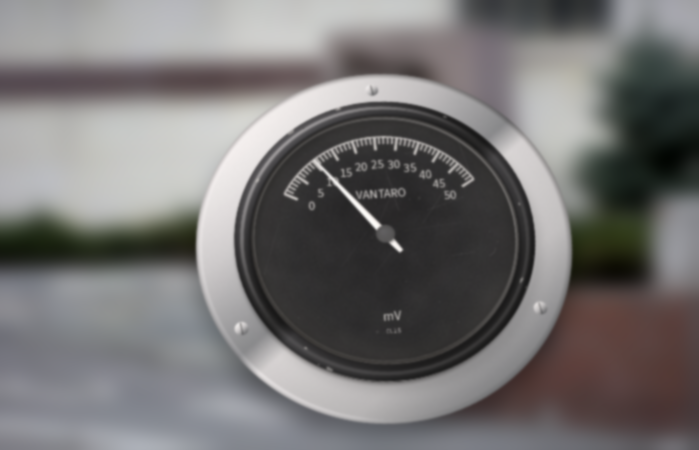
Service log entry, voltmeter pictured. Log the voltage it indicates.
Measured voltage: 10 mV
